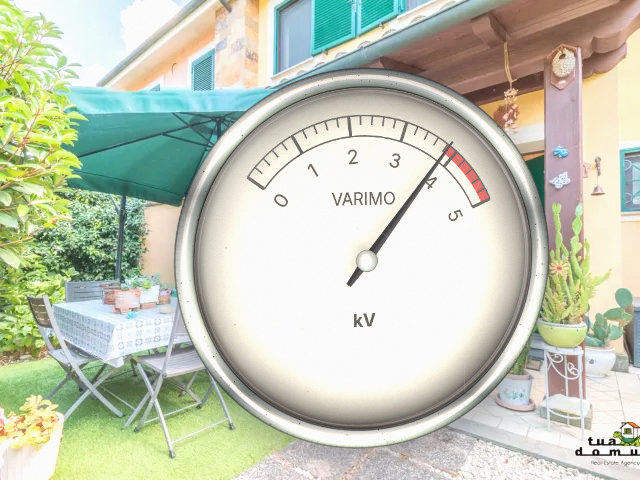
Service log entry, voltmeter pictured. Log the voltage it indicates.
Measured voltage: 3.8 kV
